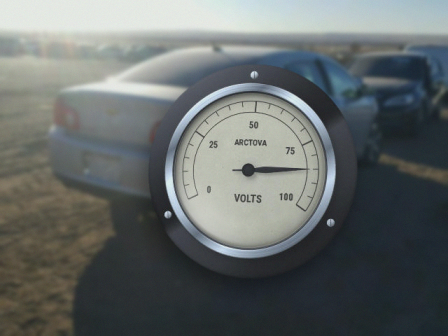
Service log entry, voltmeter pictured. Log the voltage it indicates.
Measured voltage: 85 V
